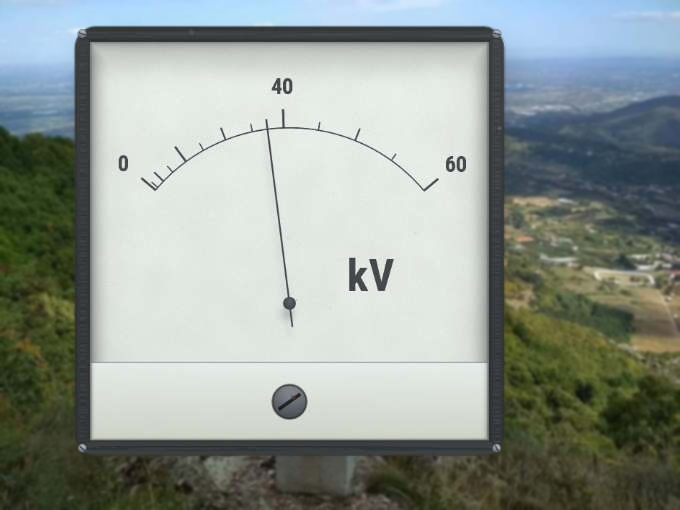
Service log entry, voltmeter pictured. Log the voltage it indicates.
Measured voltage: 37.5 kV
